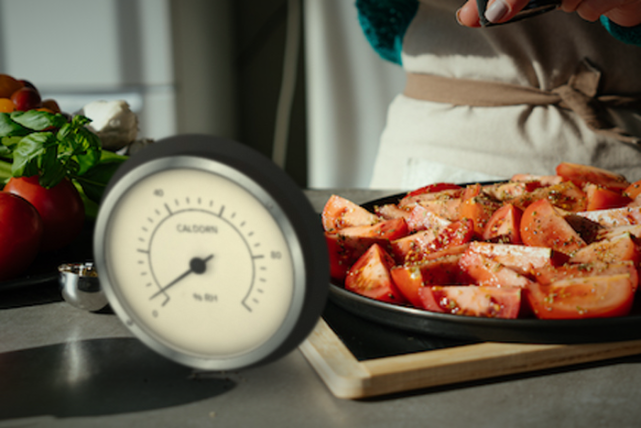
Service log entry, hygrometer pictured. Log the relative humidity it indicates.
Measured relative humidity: 4 %
